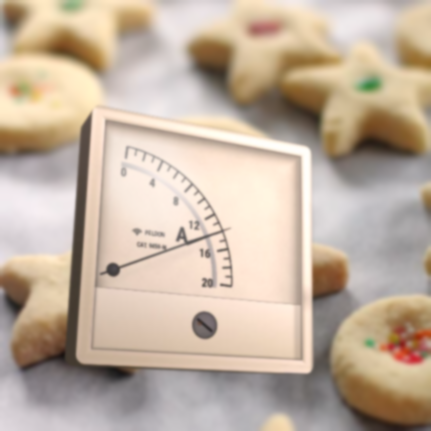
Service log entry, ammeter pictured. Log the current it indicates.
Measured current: 14 A
